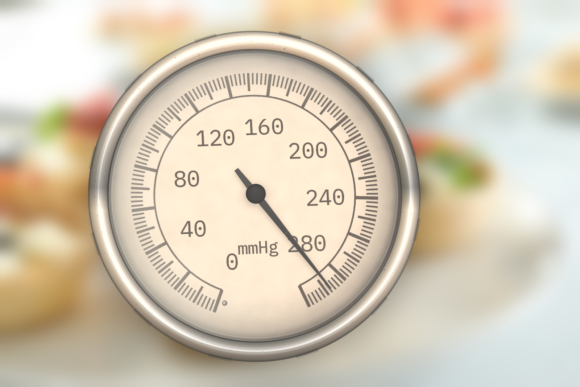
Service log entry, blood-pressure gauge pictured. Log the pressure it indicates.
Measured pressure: 288 mmHg
